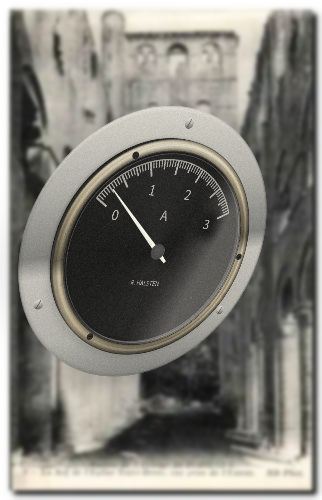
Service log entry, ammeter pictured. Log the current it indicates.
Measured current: 0.25 A
